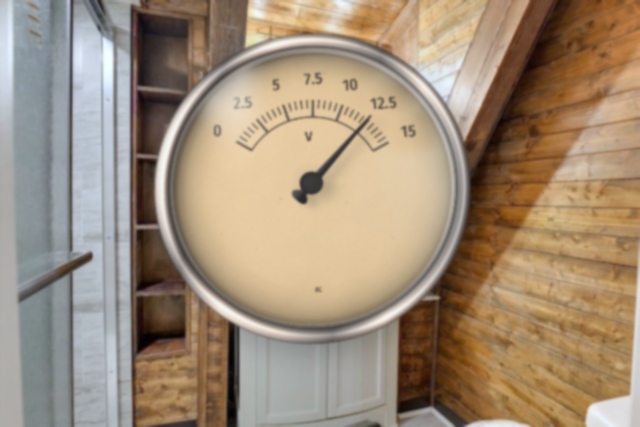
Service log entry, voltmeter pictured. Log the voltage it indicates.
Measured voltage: 12.5 V
